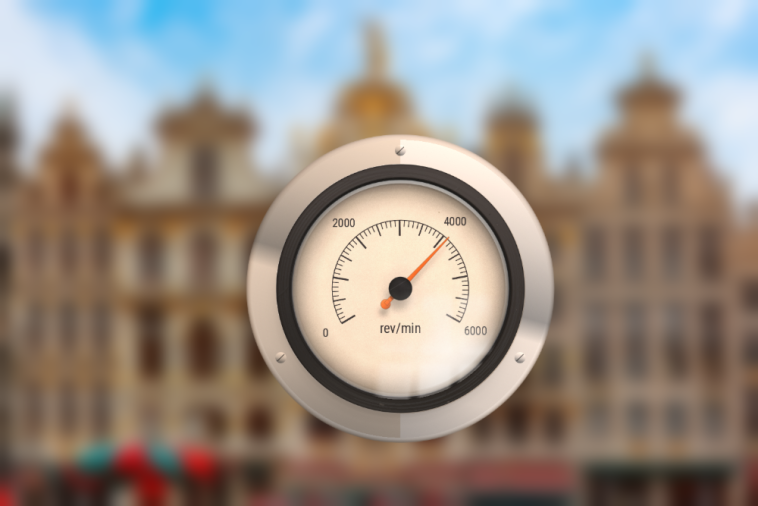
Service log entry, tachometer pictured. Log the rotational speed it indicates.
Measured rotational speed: 4100 rpm
